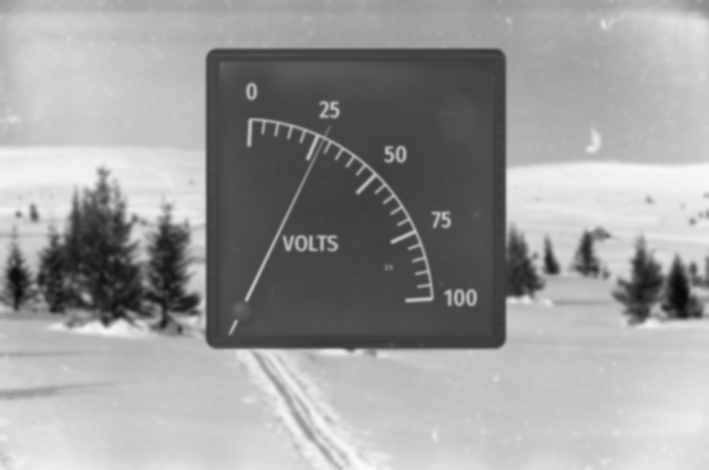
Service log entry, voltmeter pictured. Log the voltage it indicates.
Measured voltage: 27.5 V
